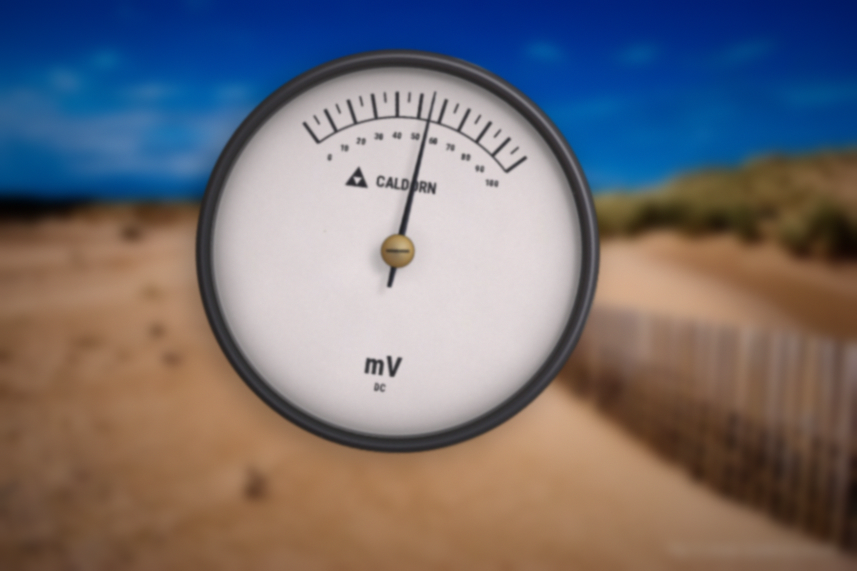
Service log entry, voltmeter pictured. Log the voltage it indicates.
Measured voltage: 55 mV
